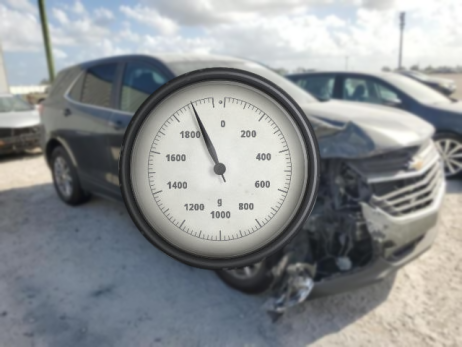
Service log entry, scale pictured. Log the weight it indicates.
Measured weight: 1900 g
